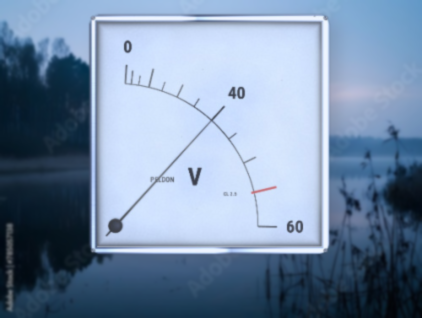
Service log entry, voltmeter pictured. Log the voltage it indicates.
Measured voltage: 40 V
